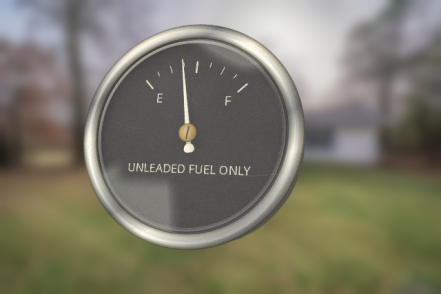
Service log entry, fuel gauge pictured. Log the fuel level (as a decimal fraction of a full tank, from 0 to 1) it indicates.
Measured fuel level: 0.375
